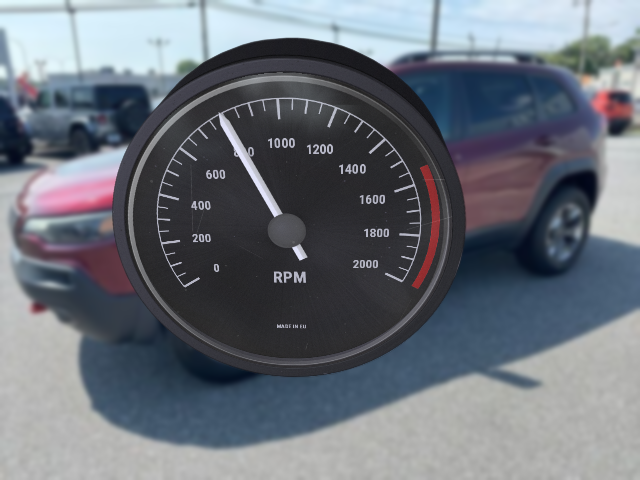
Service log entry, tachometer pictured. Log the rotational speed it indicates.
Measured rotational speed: 800 rpm
